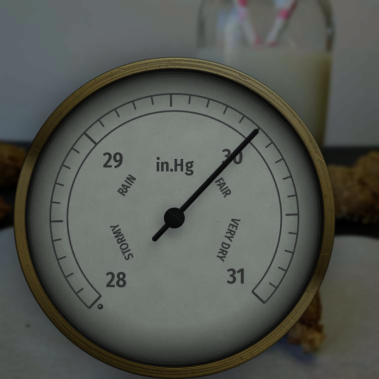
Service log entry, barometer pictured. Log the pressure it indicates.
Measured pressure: 30 inHg
